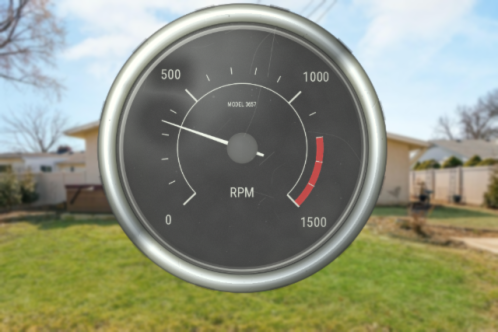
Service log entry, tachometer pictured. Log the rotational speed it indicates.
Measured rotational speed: 350 rpm
